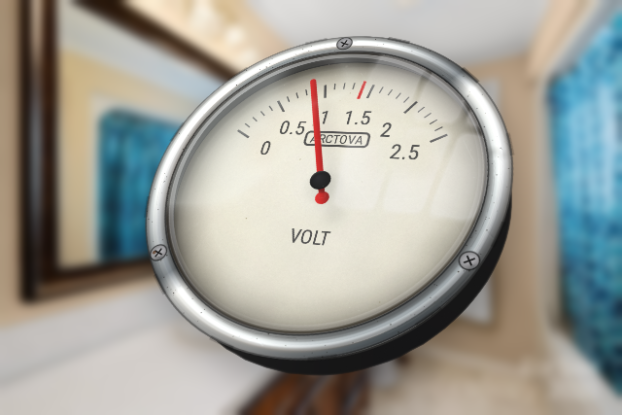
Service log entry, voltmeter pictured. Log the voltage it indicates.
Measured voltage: 0.9 V
